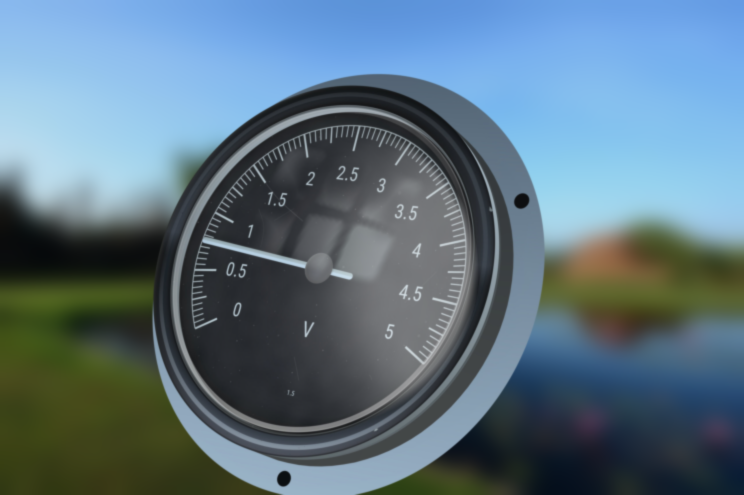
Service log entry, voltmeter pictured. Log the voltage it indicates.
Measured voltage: 0.75 V
